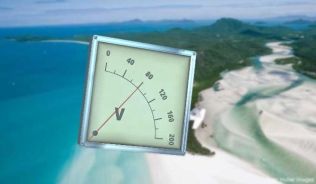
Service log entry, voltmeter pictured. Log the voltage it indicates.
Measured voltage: 80 V
